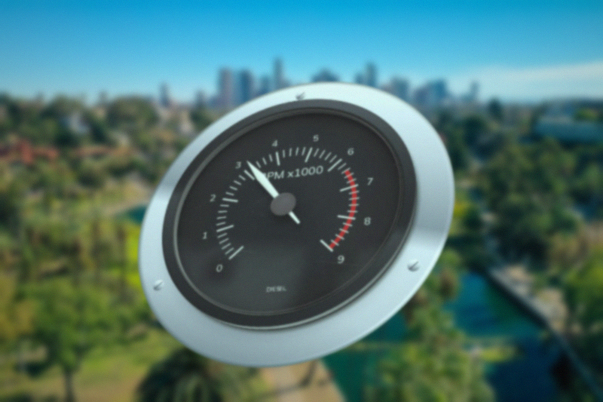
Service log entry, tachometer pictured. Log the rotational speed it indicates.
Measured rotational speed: 3200 rpm
